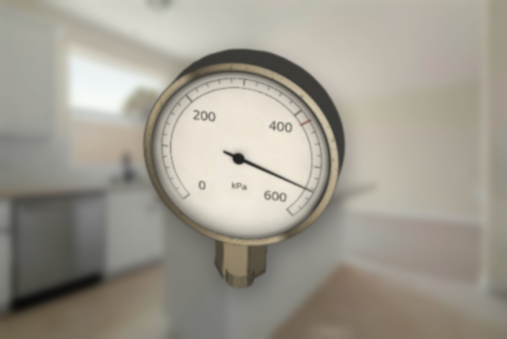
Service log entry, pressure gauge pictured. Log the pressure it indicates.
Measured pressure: 540 kPa
